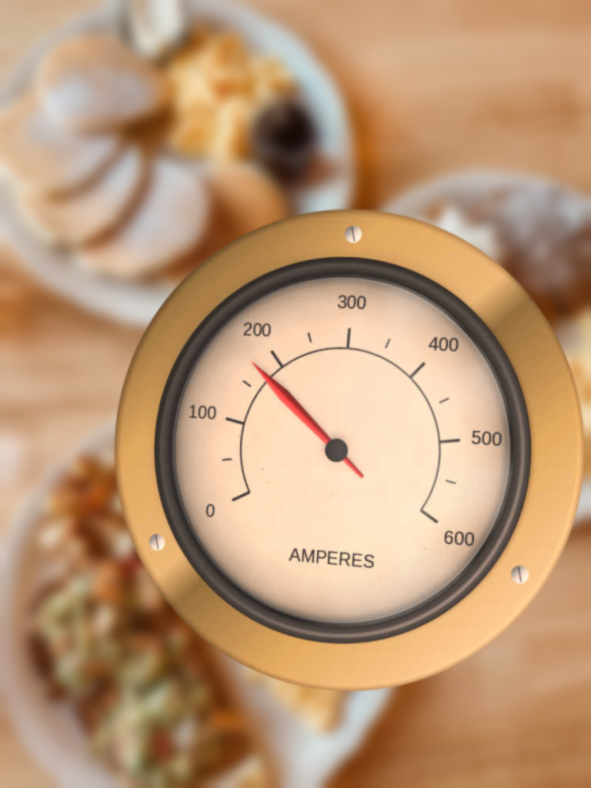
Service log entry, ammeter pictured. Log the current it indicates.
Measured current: 175 A
